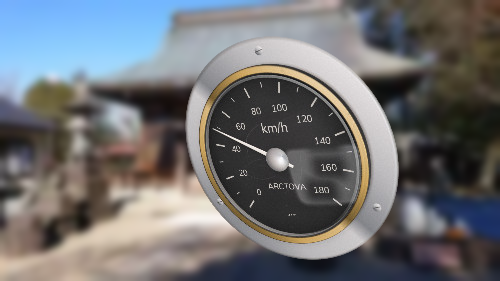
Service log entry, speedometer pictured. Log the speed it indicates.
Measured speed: 50 km/h
